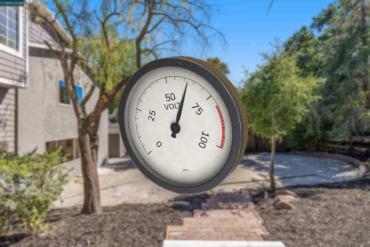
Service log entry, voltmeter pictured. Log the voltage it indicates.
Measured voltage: 62.5 V
